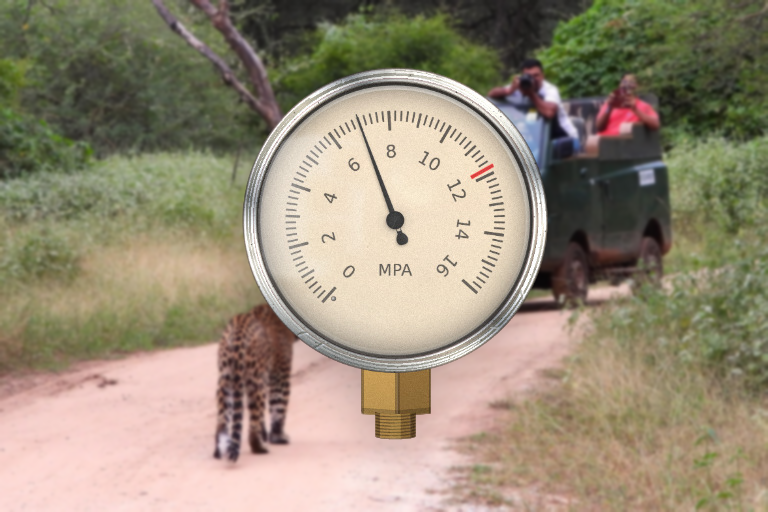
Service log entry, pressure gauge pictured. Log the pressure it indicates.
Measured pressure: 7 MPa
